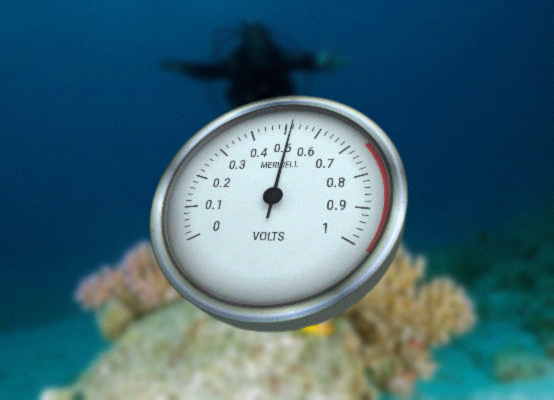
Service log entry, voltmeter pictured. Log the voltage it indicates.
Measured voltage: 0.52 V
